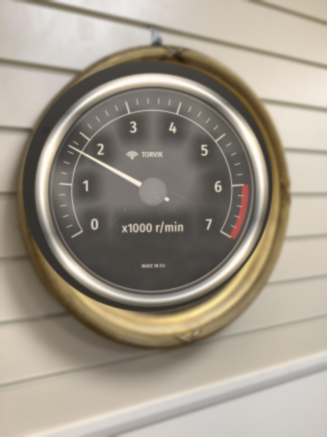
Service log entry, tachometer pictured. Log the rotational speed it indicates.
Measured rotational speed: 1700 rpm
